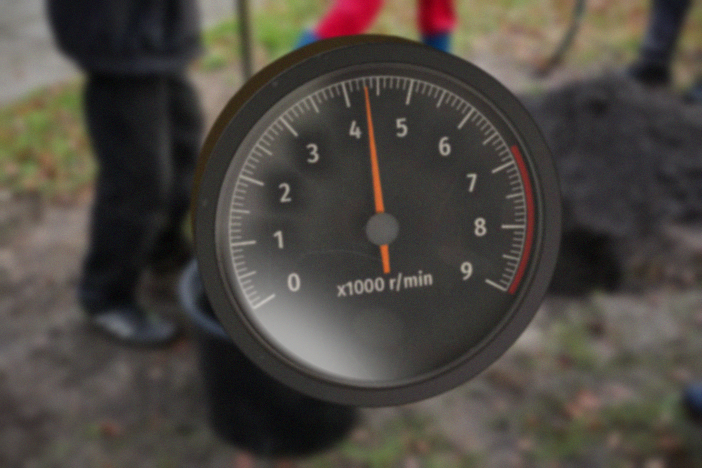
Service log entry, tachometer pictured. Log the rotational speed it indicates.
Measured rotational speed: 4300 rpm
